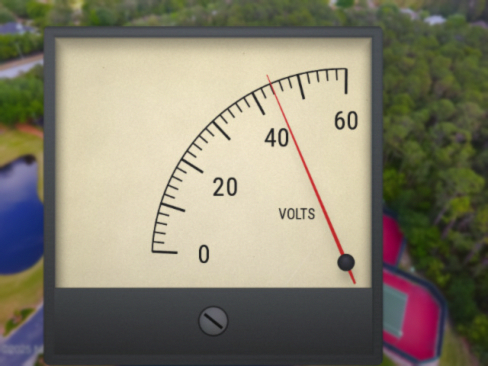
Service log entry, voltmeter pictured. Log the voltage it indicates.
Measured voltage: 44 V
